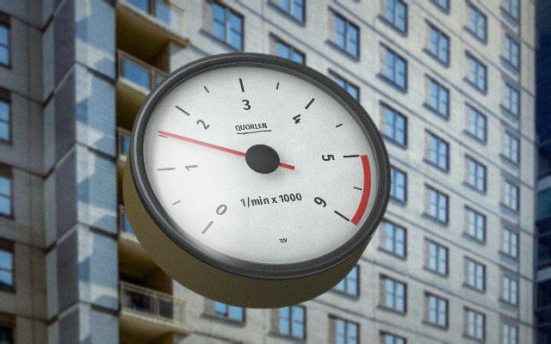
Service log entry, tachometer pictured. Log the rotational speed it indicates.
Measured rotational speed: 1500 rpm
